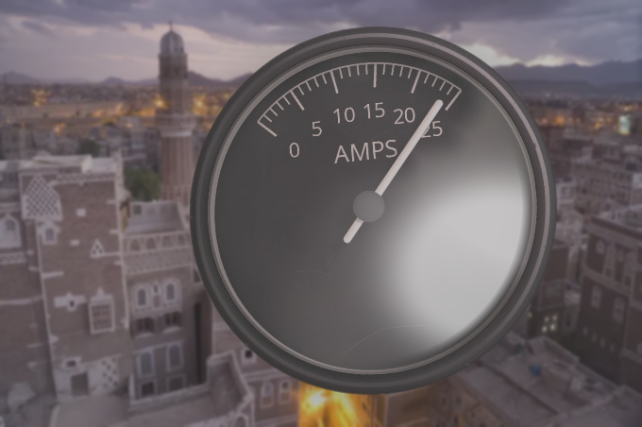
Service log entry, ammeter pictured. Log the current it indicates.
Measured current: 24 A
